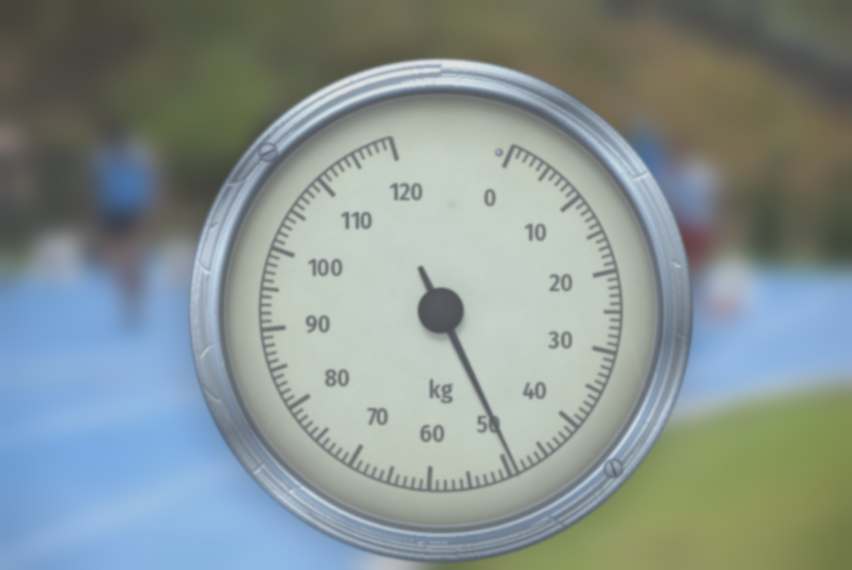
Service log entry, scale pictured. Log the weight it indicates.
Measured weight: 49 kg
